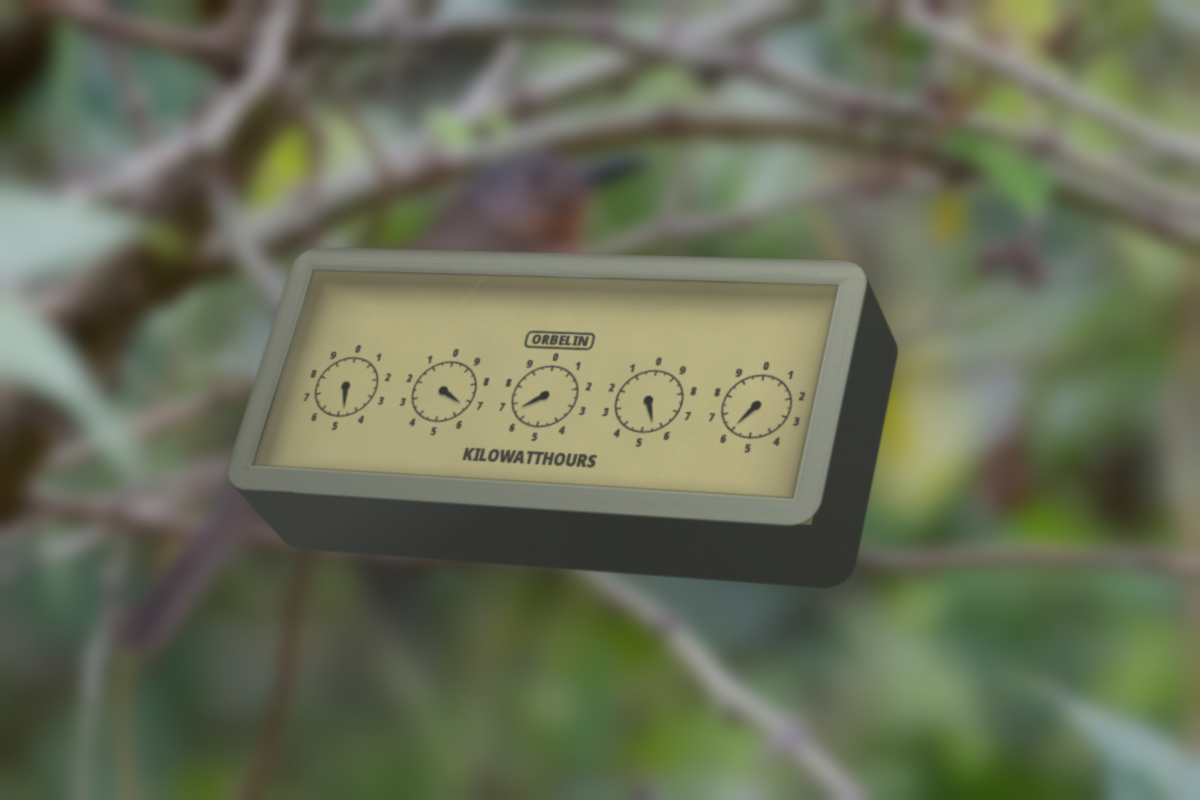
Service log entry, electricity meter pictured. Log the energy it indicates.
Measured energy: 46656 kWh
